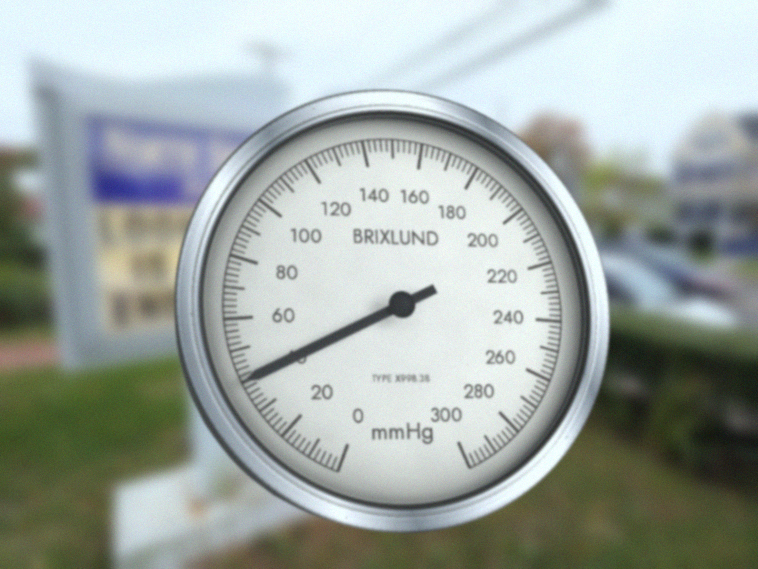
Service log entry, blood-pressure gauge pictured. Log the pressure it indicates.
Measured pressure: 40 mmHg
